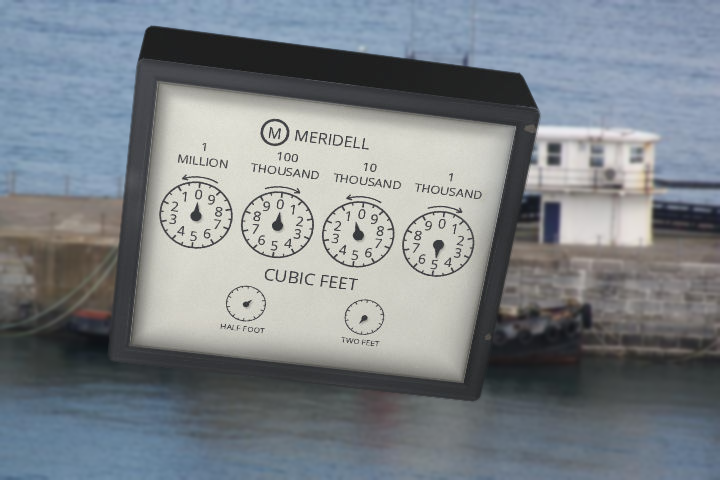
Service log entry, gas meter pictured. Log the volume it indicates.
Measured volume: 500 ft³
